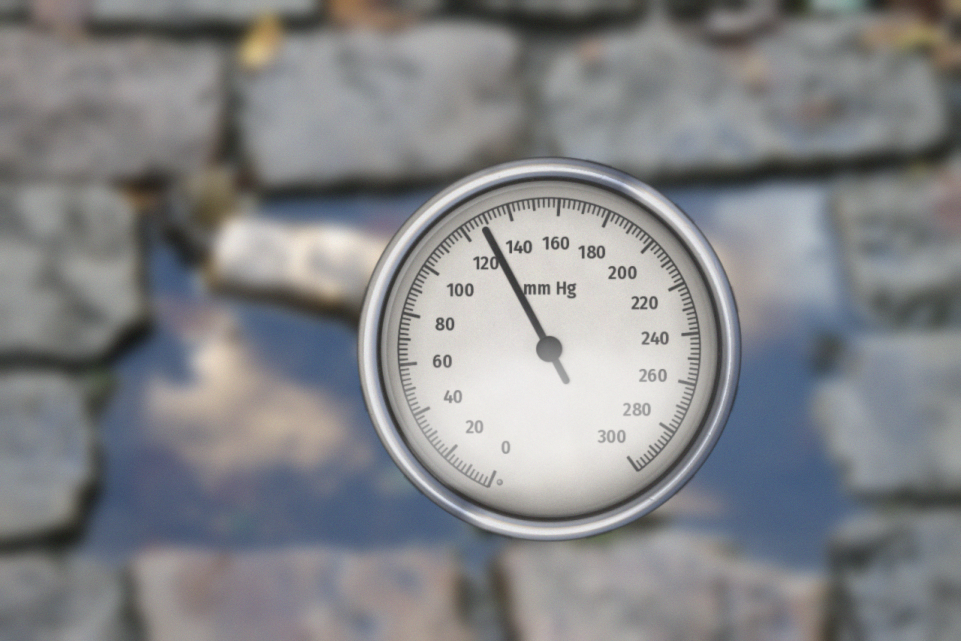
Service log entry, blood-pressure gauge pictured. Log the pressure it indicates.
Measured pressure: 128 mmHg
